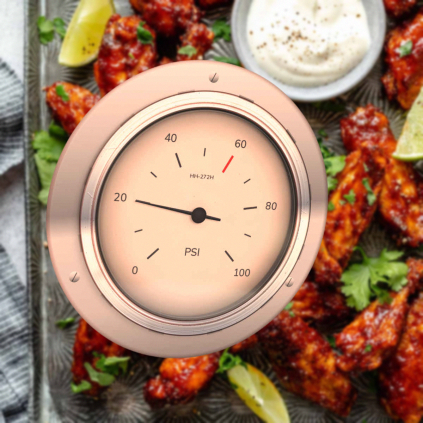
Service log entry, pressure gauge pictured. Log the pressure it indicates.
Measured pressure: 20 psi
